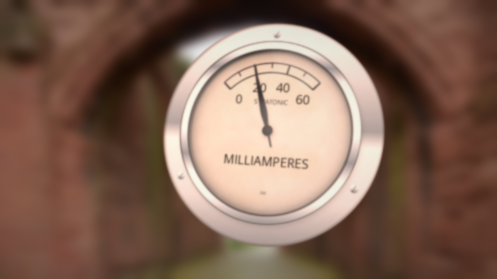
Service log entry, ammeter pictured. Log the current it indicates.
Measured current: 20 mA
